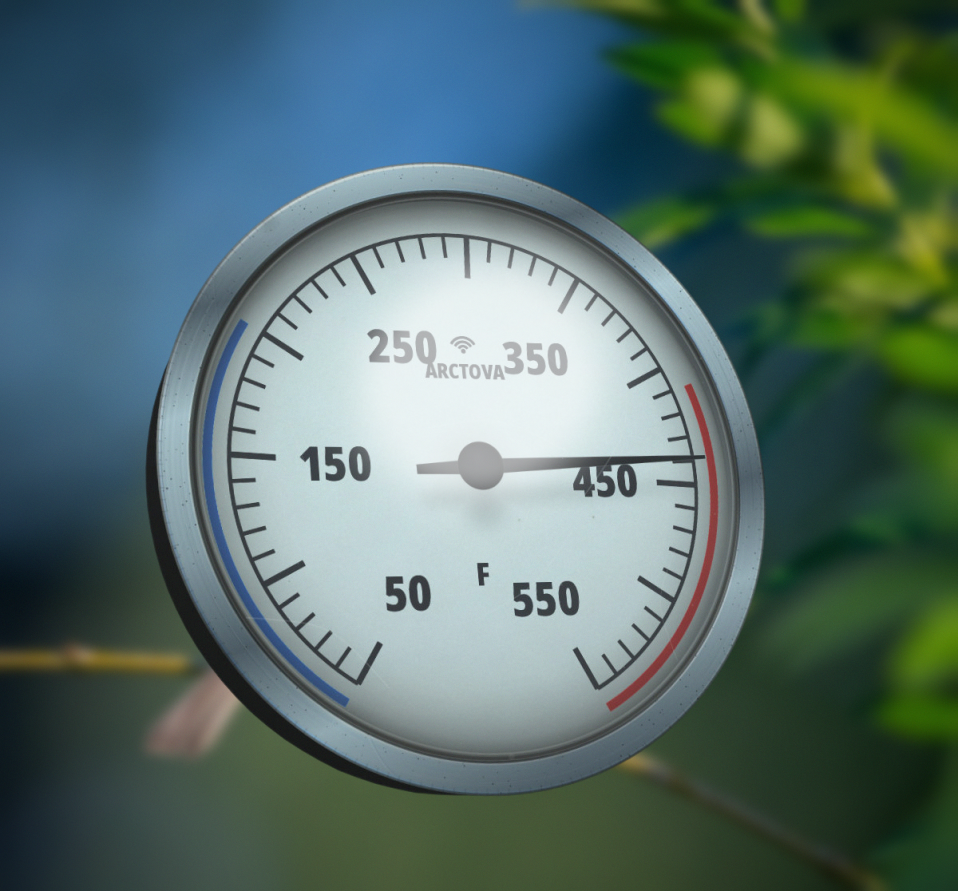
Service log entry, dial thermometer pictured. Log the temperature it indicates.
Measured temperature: 440 °F
